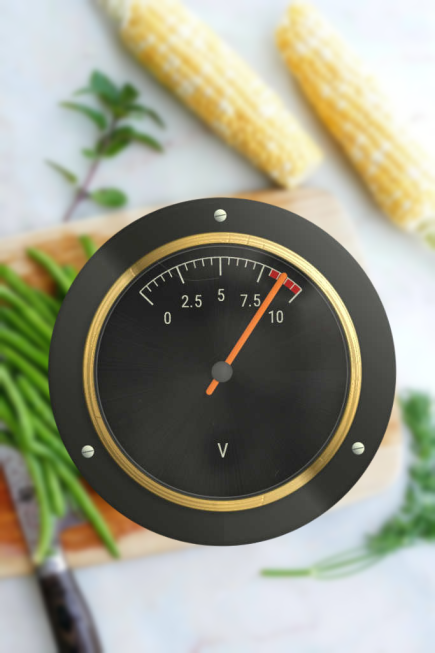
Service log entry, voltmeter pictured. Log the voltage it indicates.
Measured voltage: 8.75 V
